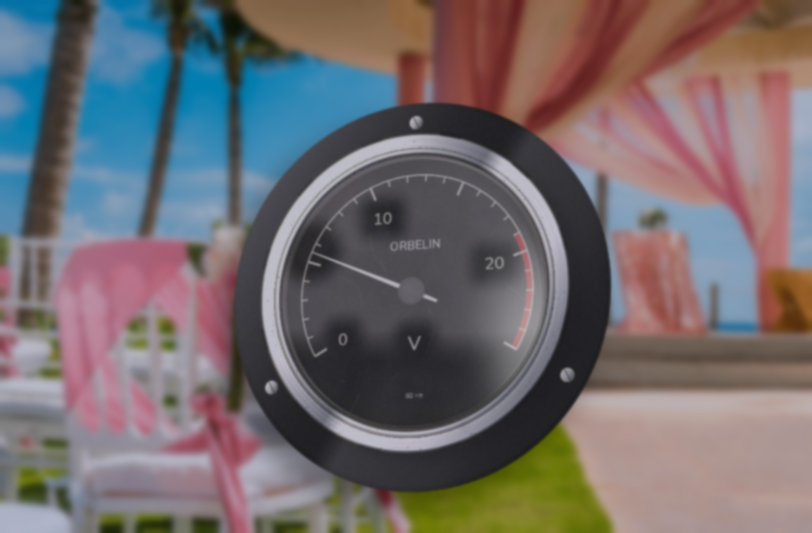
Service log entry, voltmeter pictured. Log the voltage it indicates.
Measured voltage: 5.5 V
